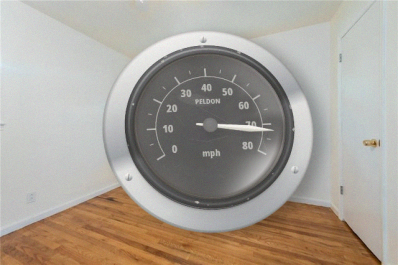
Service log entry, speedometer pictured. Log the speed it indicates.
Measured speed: 72.5 mph
